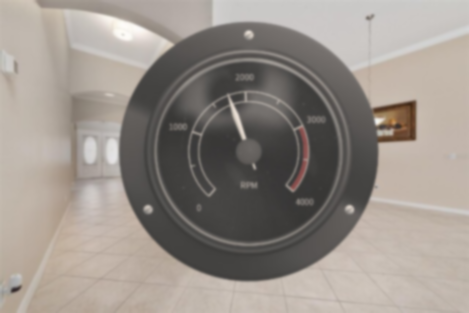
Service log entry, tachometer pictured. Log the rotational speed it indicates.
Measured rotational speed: 1750 rpm
